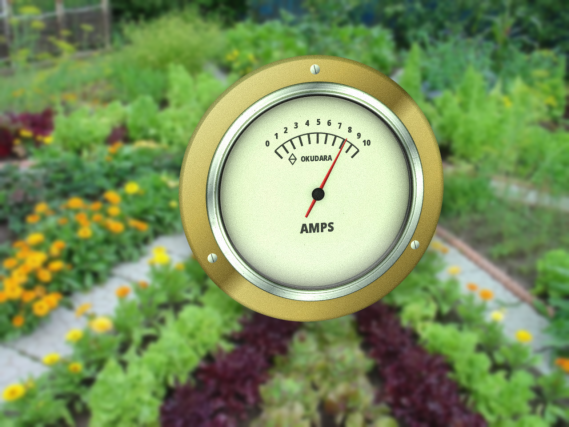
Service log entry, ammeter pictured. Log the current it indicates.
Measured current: 8 A
